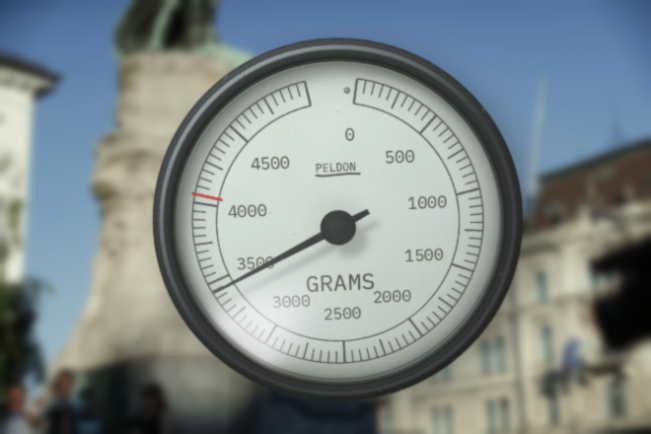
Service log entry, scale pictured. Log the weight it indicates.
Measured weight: 3450 g
